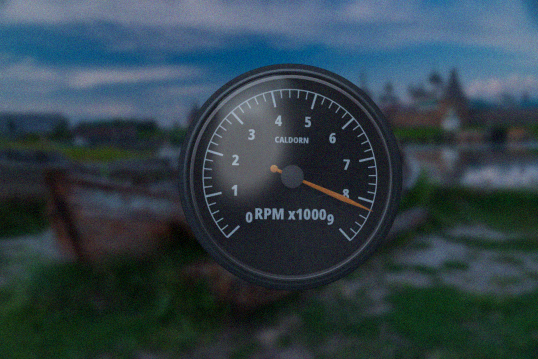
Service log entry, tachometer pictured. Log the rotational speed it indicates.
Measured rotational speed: 8200 rpm
